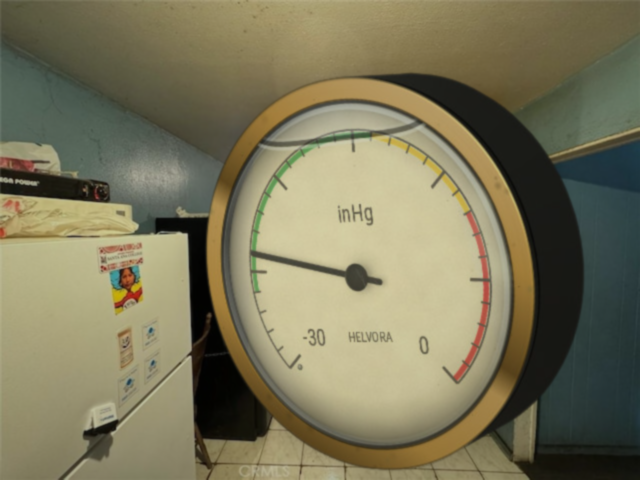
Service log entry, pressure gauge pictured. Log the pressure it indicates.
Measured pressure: -24 inHg
